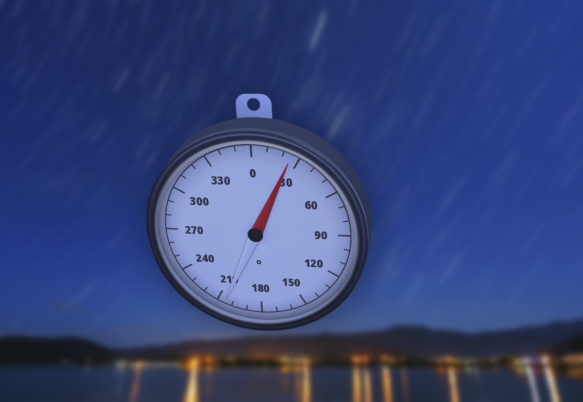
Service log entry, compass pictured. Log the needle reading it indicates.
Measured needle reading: 25 °
